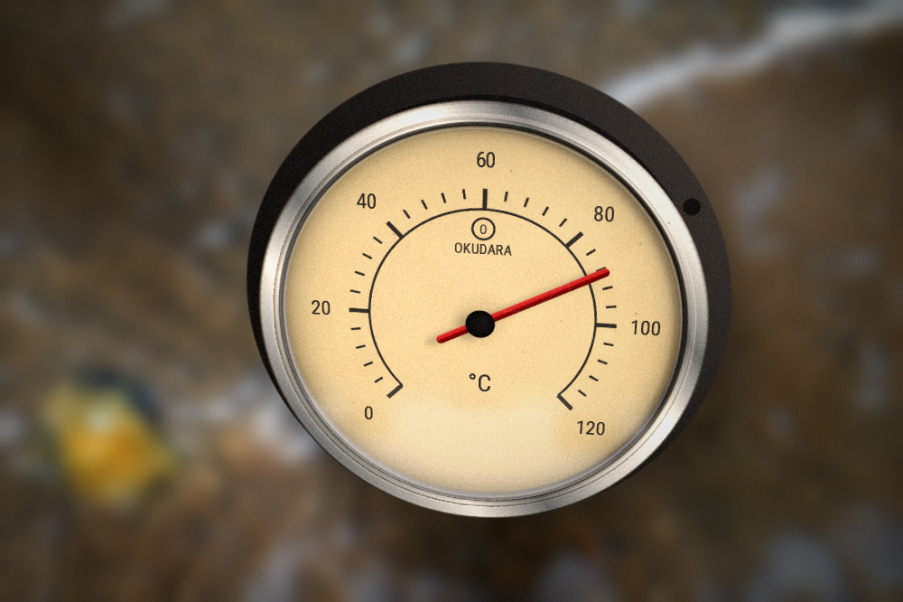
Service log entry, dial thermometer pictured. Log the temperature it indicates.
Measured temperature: 88 °C
